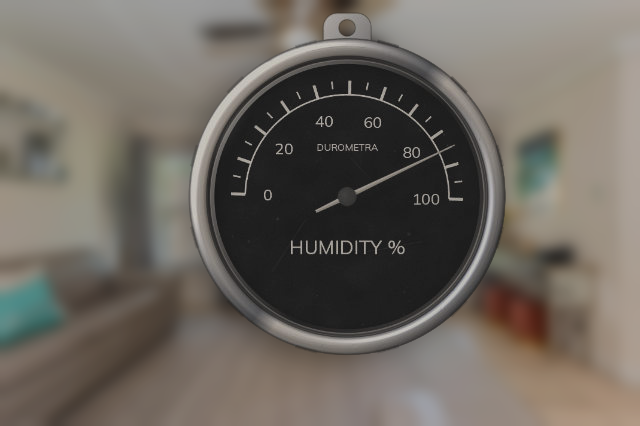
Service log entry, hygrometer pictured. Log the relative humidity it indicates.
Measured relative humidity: 85 %
